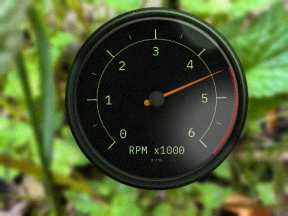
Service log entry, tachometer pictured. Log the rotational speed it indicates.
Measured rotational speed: 4500 rpm
